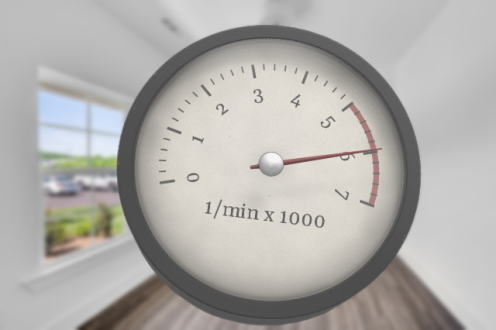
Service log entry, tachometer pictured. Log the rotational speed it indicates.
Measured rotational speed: 6000 rpm
